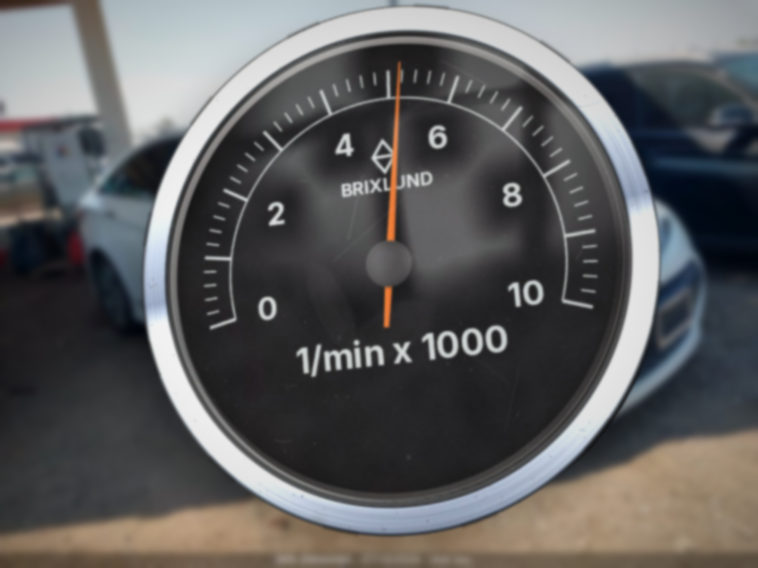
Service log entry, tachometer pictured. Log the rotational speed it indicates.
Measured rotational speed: 5200 rpm
